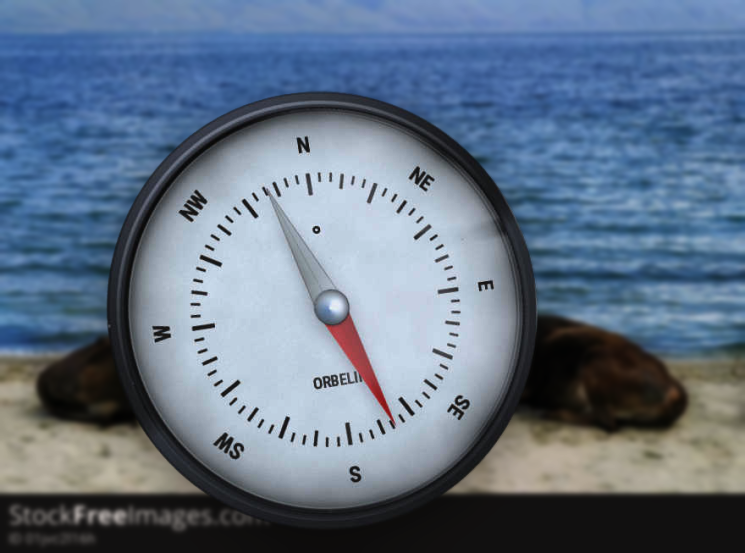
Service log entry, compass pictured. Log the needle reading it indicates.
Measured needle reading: 160 °
